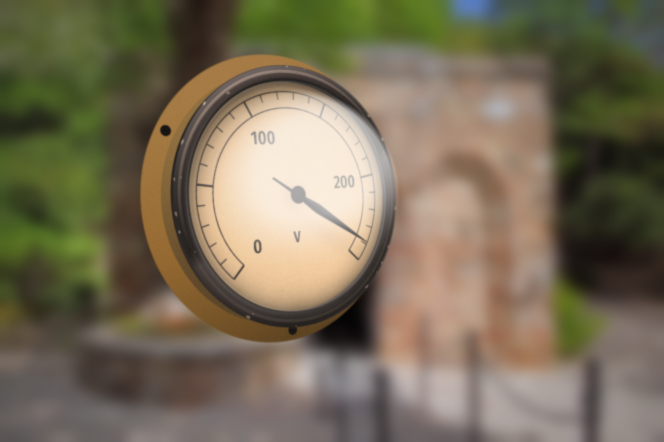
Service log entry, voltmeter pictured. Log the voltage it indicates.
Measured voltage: 240 V
